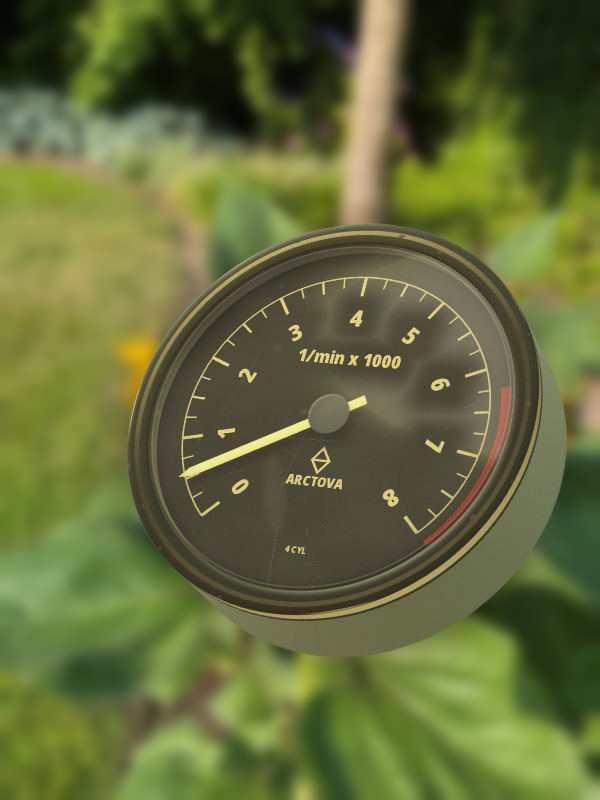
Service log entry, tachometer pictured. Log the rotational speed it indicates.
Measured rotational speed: 500 rpm
